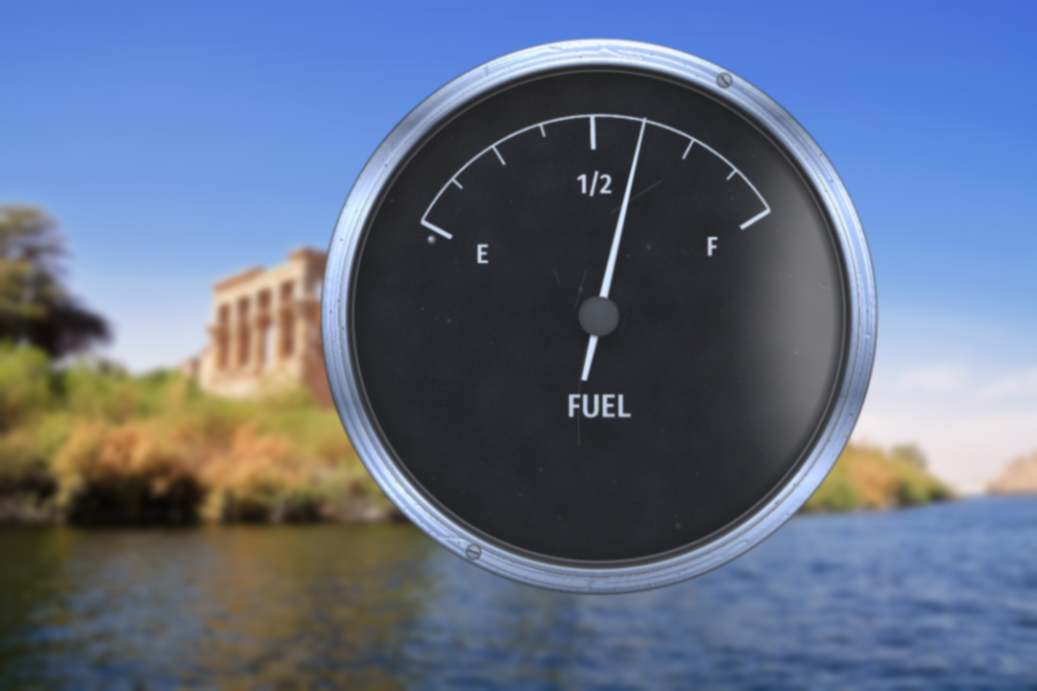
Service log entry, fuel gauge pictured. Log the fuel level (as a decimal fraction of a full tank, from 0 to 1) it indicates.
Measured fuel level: 0.625
